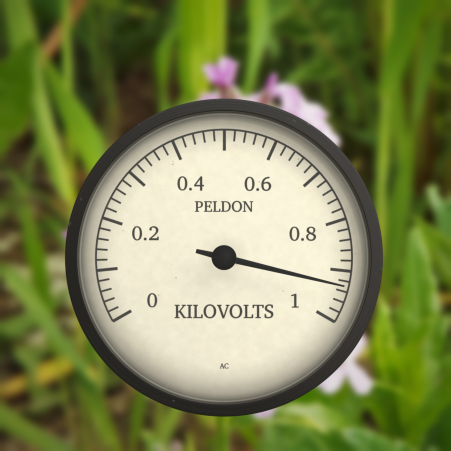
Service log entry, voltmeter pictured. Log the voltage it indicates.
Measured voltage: 0.93 kV
